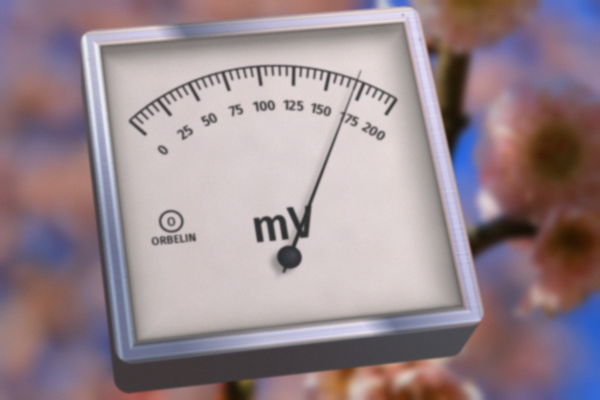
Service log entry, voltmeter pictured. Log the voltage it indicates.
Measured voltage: 170 mV
